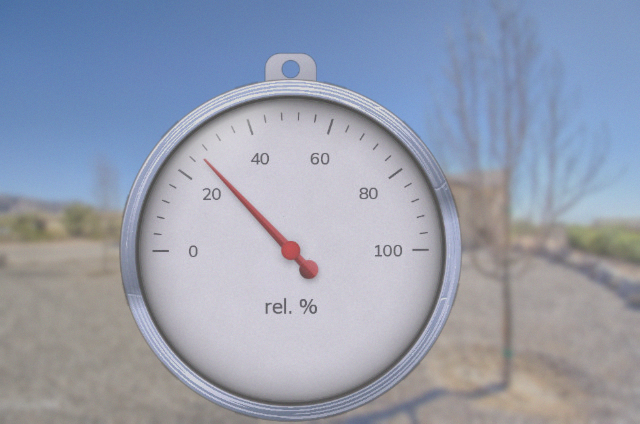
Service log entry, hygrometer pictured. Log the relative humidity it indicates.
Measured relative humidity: 26 %
